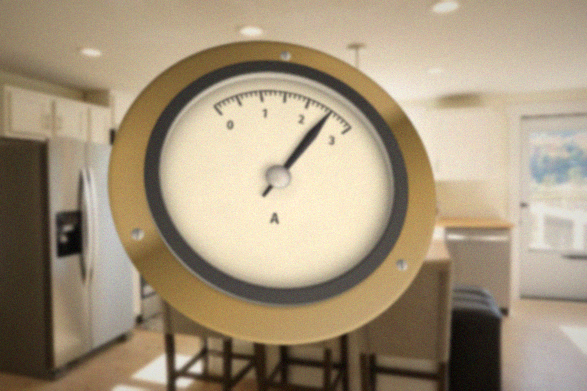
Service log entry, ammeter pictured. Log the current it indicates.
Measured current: 2.5 A
